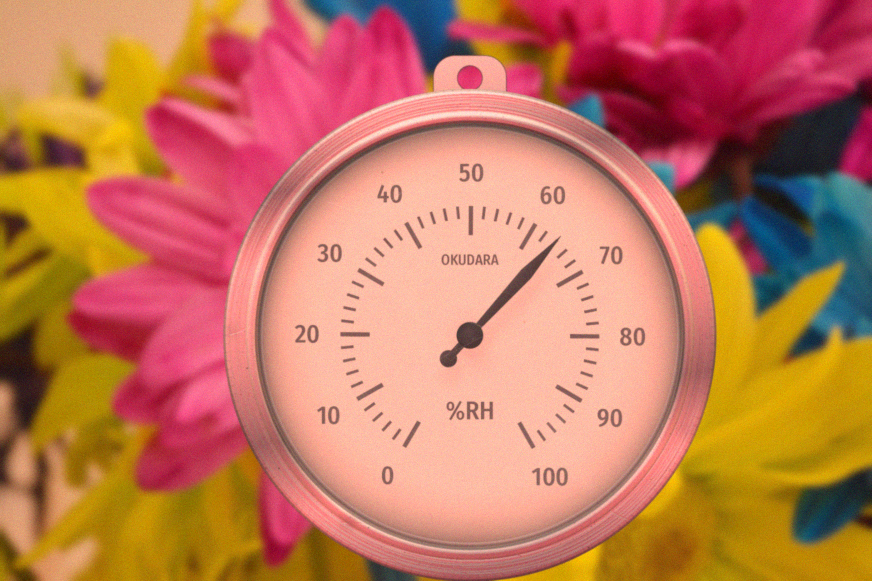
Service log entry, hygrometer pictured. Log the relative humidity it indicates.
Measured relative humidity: 64 %
